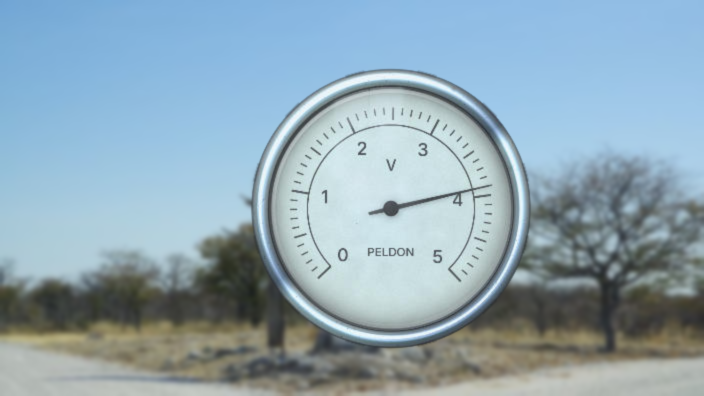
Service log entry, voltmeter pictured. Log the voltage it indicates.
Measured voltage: 3.9 V
